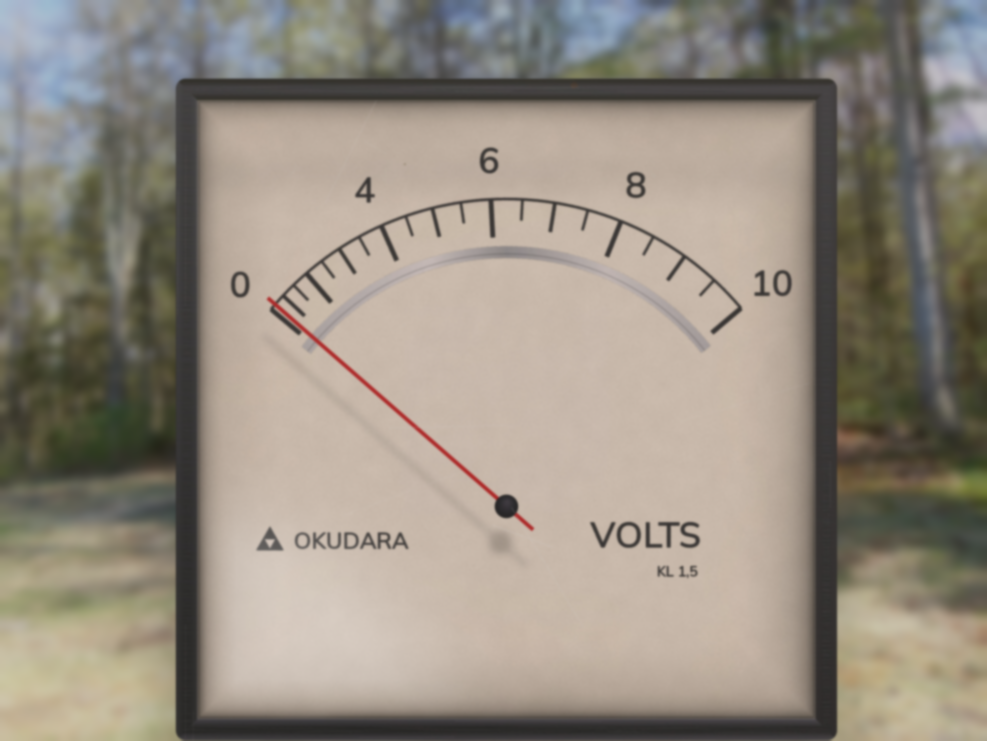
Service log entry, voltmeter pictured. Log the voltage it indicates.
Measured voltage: 0.5 V
